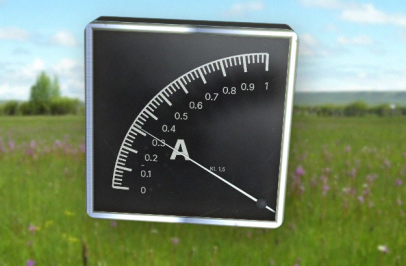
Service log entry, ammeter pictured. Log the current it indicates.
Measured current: 0.32 A
